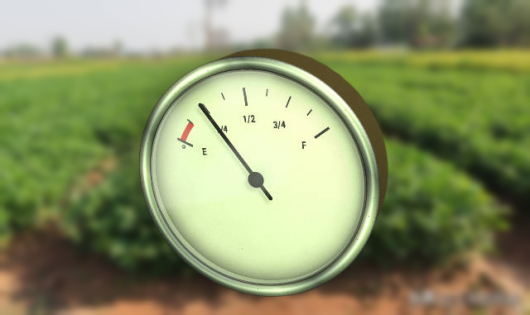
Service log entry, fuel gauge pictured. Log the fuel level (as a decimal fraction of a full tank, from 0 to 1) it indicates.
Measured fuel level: 0.25
